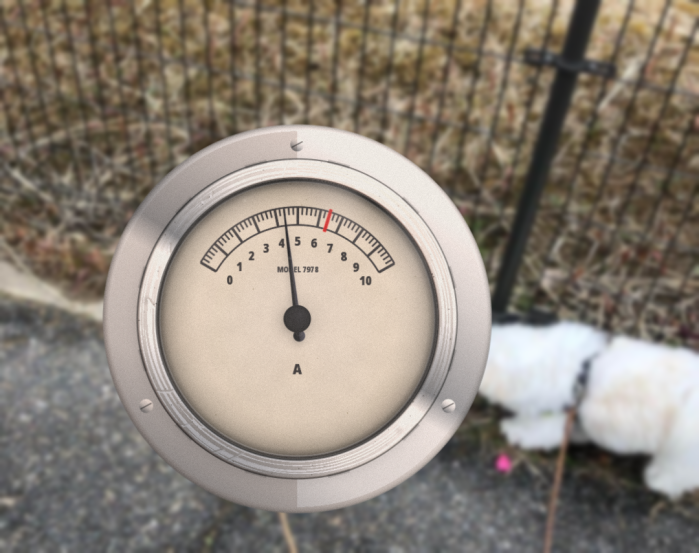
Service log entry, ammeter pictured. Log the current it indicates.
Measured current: 4.4 A
